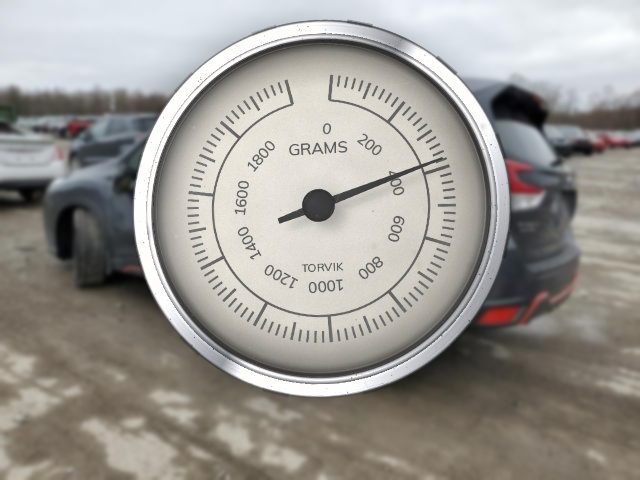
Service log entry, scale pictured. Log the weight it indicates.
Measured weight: 380 g
